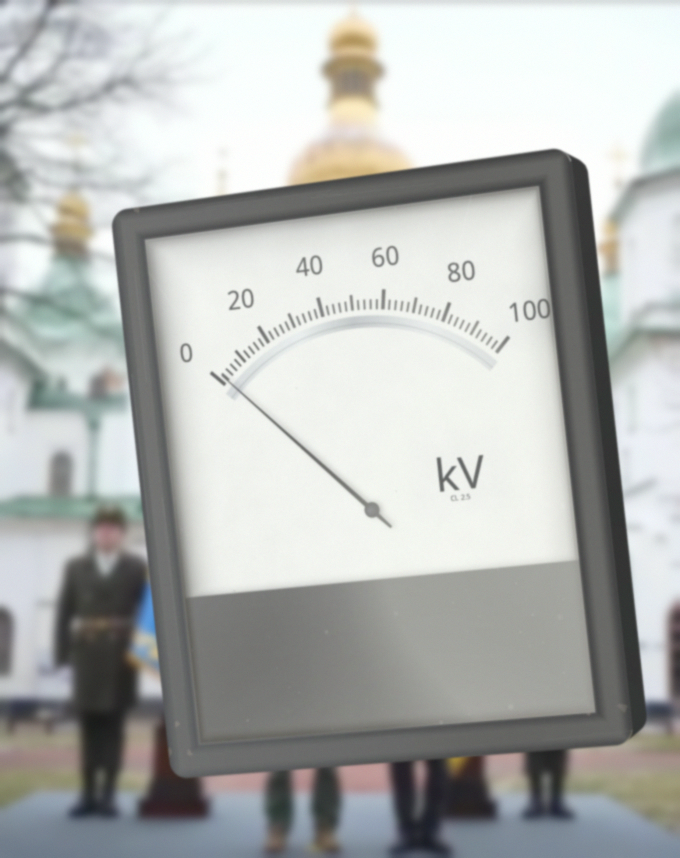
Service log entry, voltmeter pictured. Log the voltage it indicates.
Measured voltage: 2 kV
